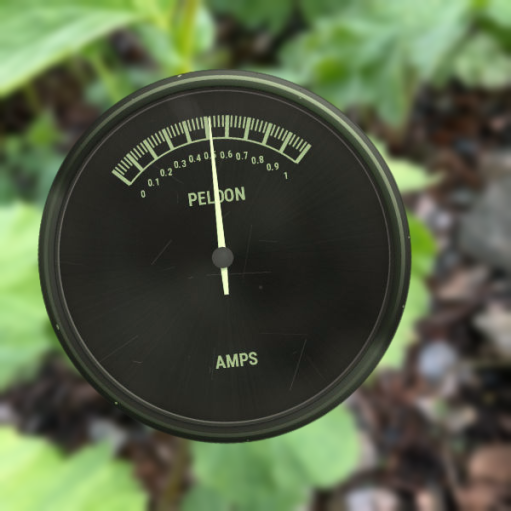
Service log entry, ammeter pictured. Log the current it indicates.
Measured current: 0.52 A
